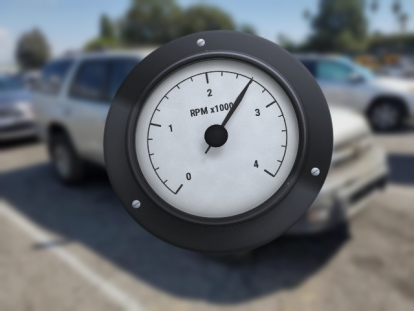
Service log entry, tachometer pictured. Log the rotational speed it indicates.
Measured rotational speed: 2600 rpm
